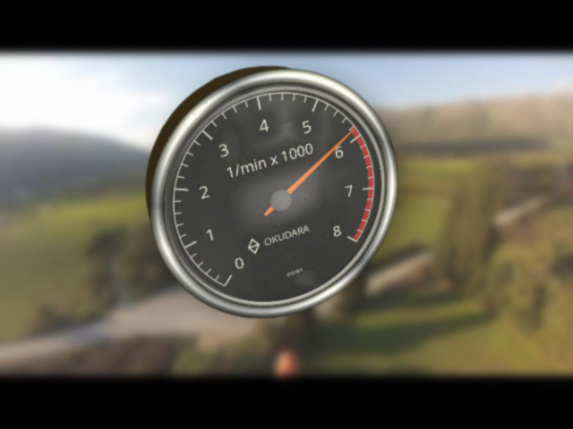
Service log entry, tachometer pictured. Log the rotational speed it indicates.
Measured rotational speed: 5800 rpm
